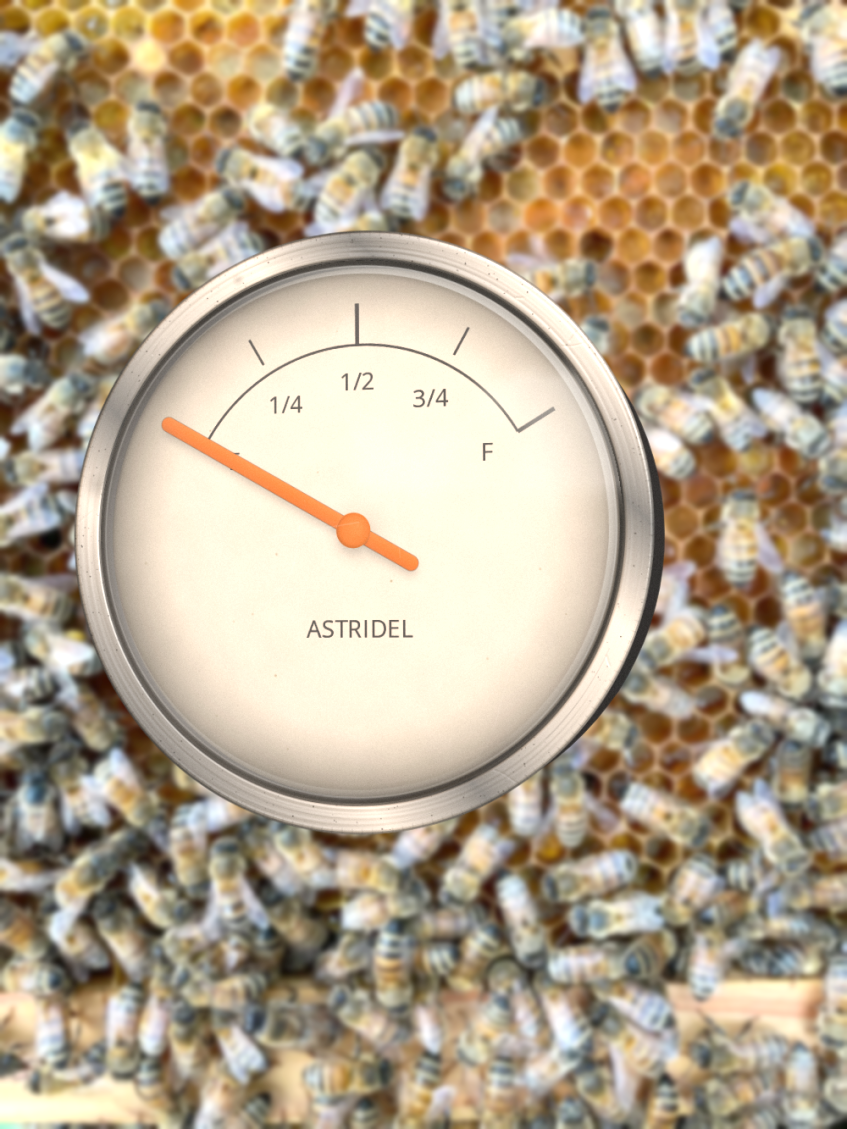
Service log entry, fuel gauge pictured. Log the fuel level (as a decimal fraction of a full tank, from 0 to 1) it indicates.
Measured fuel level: 0
